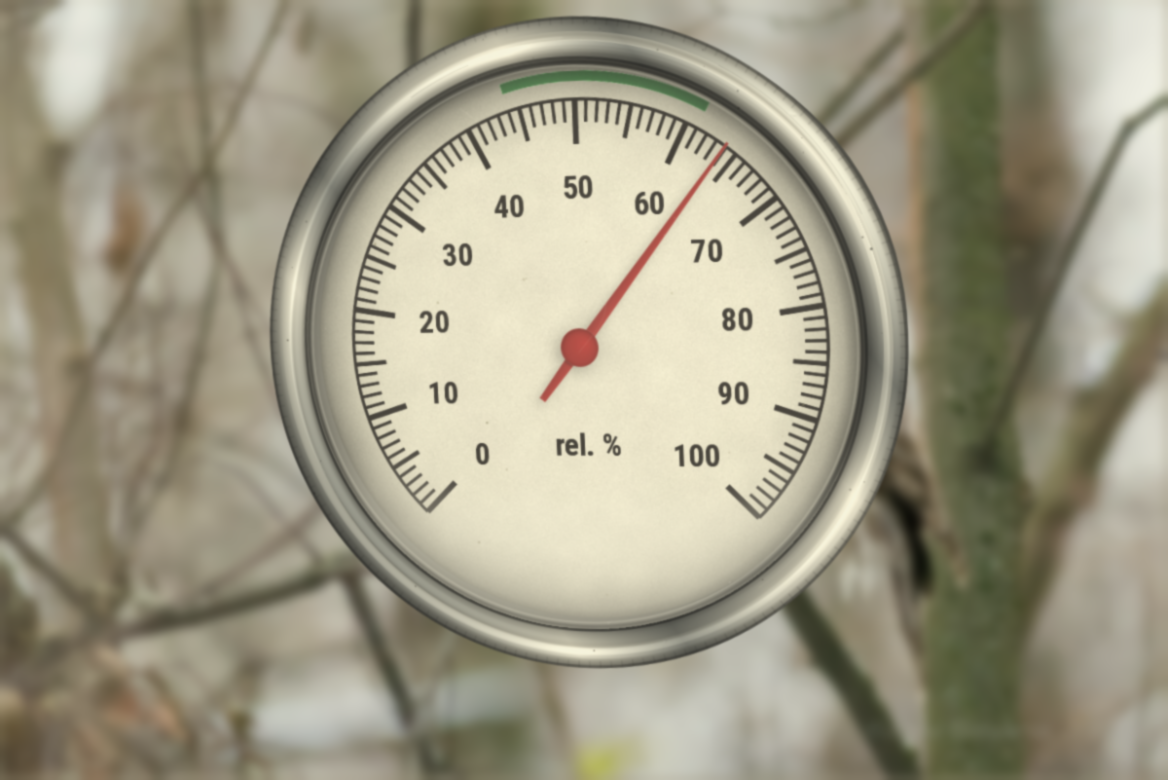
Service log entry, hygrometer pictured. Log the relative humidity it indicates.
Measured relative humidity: 64 %
